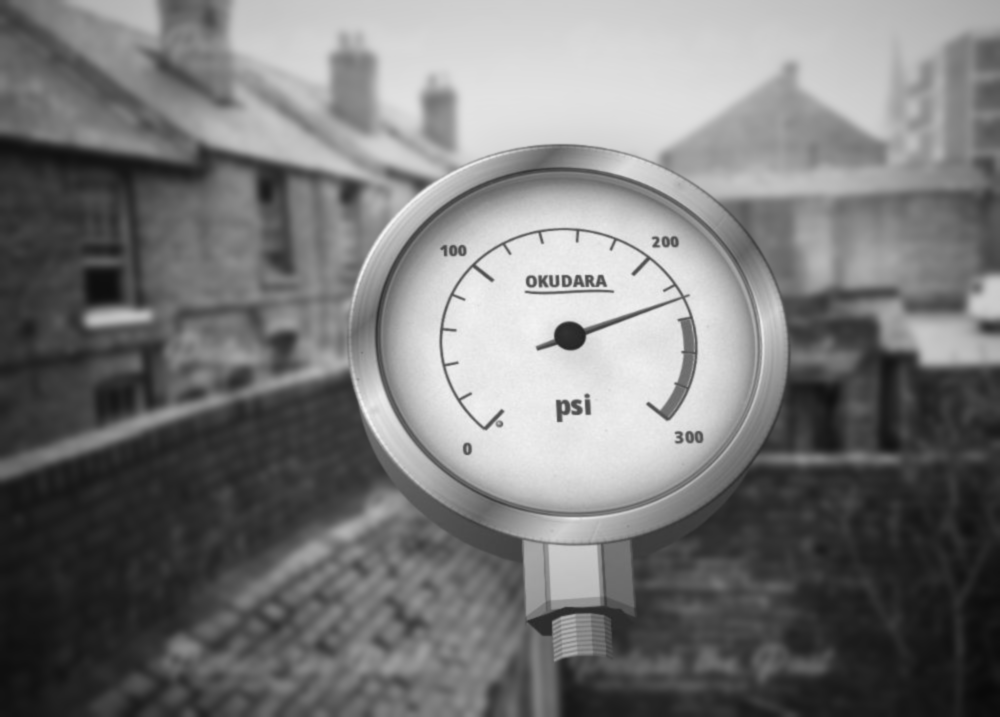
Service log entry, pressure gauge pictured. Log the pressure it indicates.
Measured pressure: 230 psi
